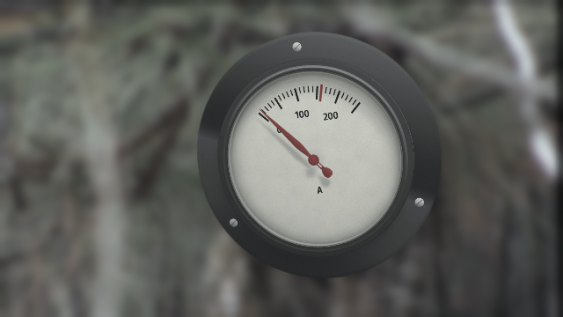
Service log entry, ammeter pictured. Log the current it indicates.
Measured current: 10 A
